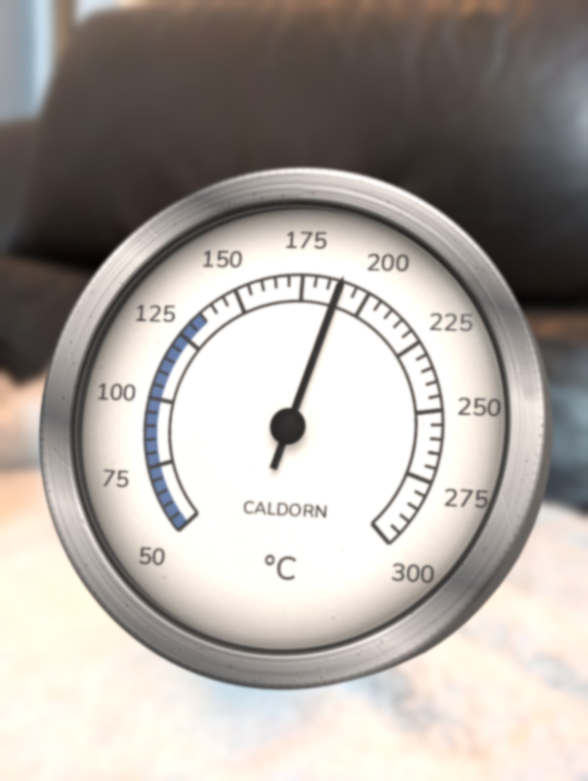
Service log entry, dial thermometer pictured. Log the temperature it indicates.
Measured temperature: 190 °C
